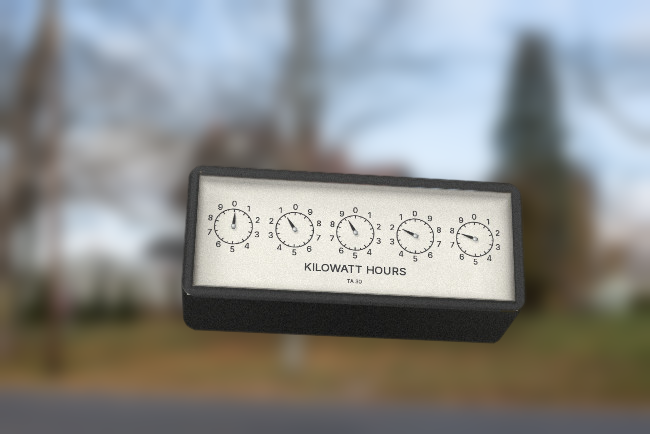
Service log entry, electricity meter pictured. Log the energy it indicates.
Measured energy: 918 kWh
